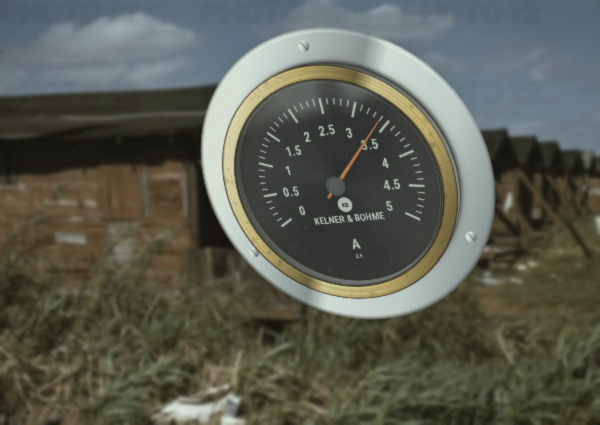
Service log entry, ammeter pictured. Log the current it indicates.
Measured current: 3.4 A
